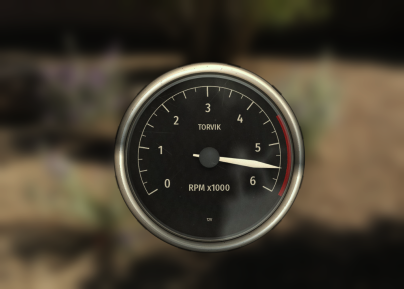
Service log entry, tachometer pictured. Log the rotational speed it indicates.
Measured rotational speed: 5500 rpm
